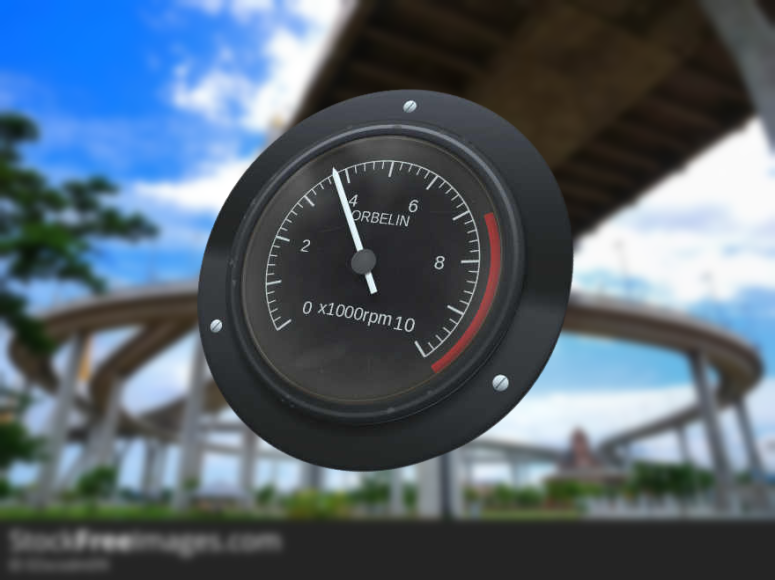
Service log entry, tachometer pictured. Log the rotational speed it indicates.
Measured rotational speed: 3800 rpm
